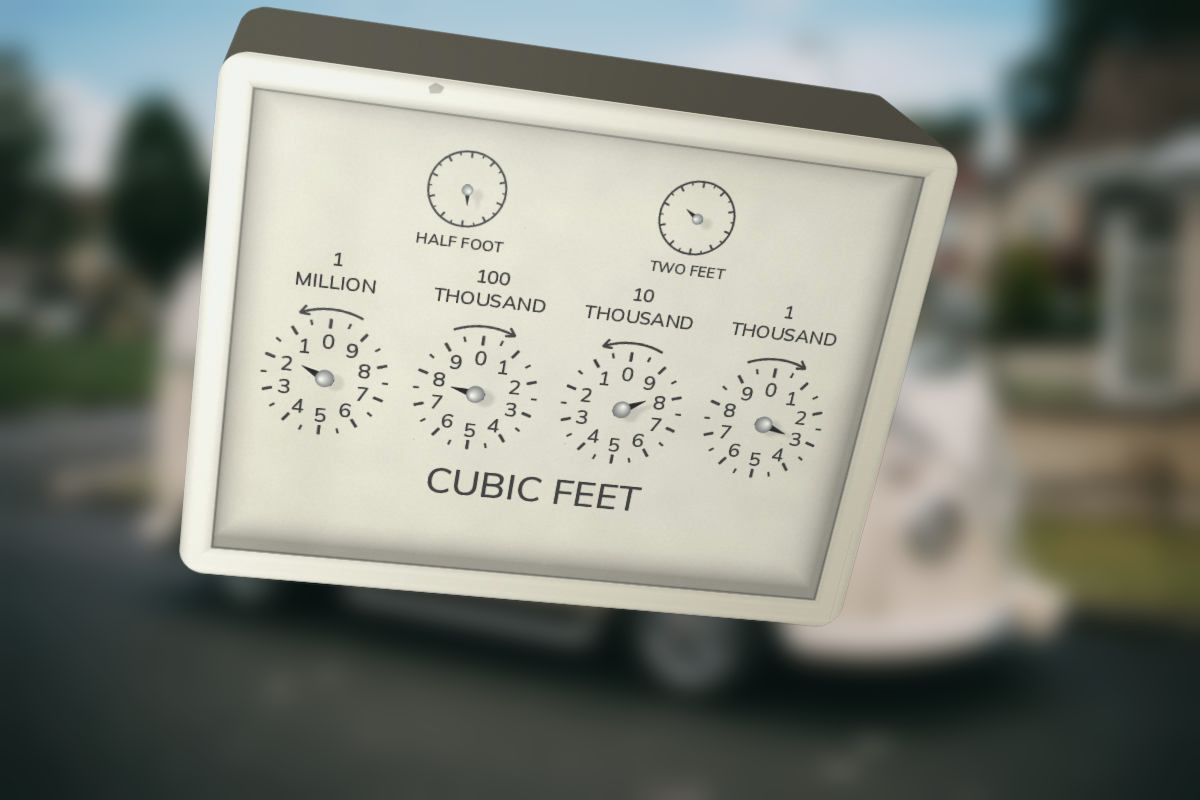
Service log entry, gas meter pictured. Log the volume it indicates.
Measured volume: 178300 ft³
